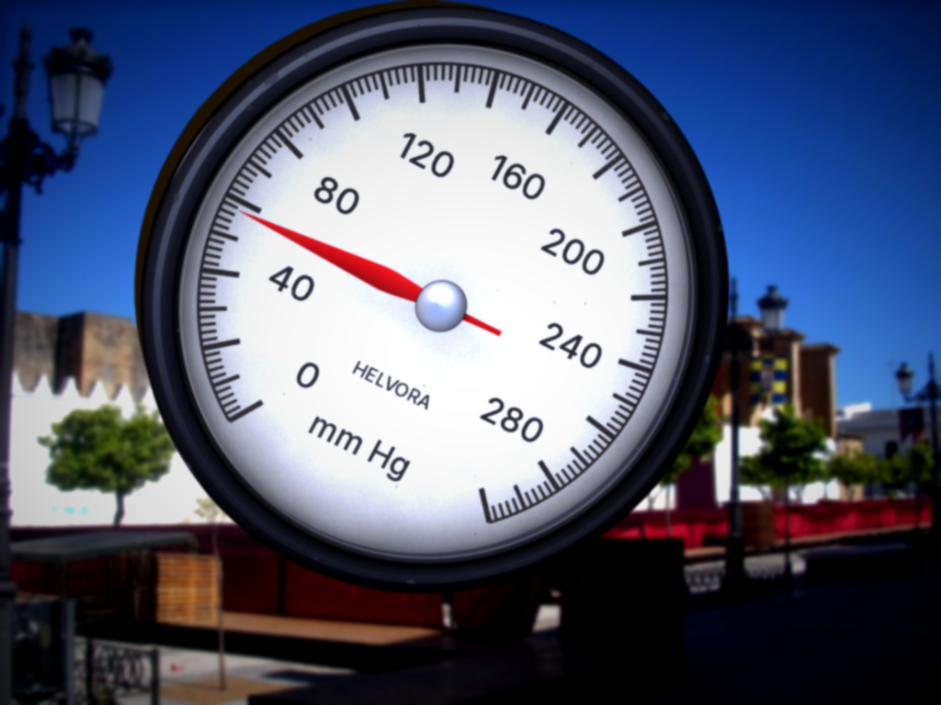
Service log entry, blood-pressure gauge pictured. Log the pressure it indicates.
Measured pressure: 58 mmHg
